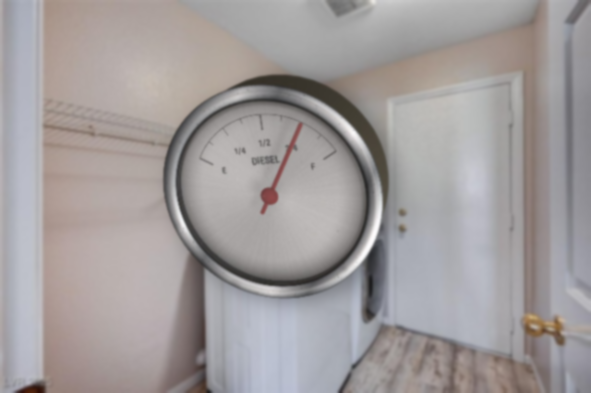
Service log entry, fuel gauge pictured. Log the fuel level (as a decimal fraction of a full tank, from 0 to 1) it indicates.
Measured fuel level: 0.75
